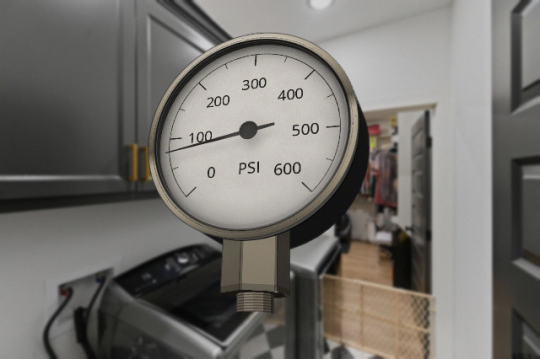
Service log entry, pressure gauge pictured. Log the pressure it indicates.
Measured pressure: 75 psi
